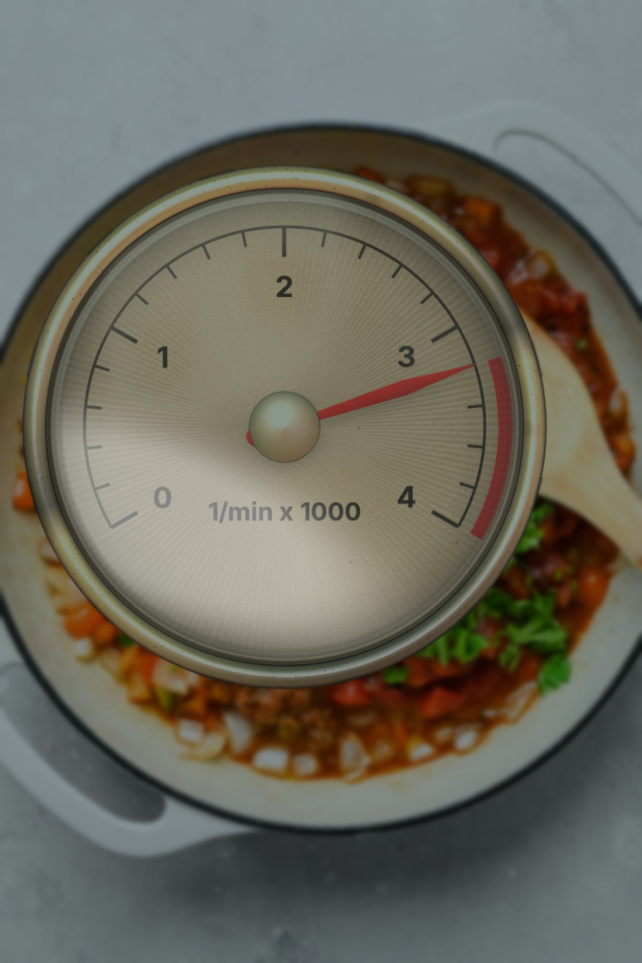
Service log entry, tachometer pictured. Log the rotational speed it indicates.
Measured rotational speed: 3200 rpm
